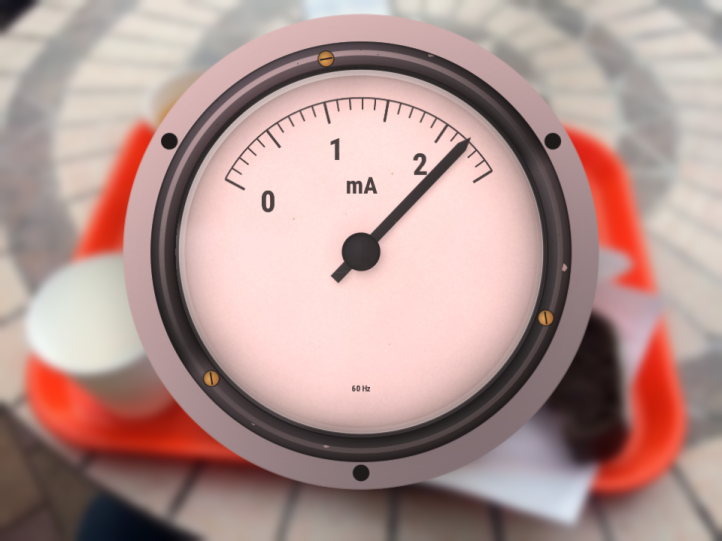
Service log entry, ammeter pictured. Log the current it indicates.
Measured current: 2.2 mA
